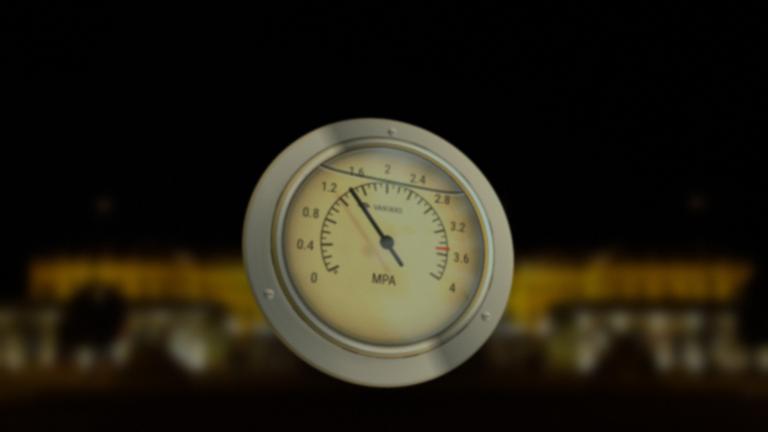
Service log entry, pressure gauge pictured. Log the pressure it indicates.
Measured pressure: 1.4 MPa
